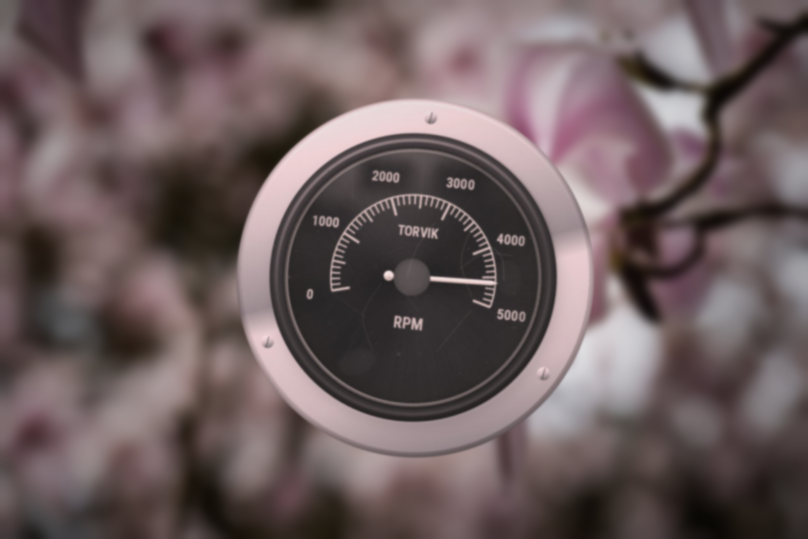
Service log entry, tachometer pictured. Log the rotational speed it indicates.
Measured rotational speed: 4600 rpm
